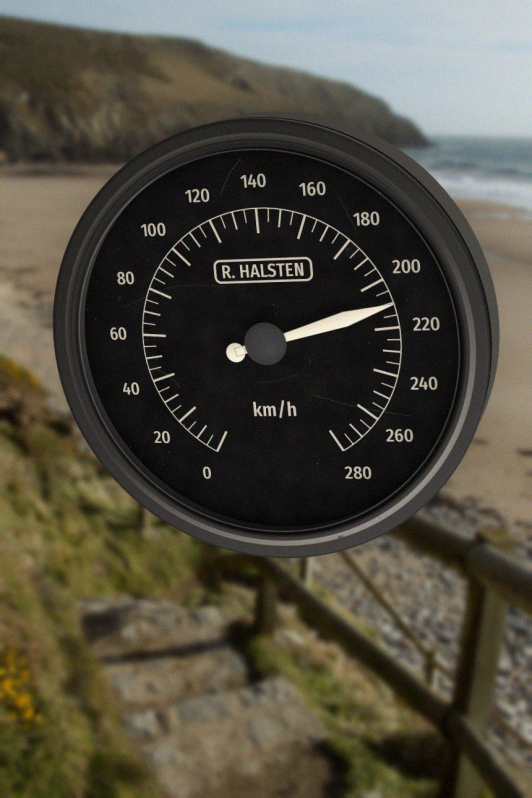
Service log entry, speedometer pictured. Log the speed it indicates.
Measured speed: 210 km/h
